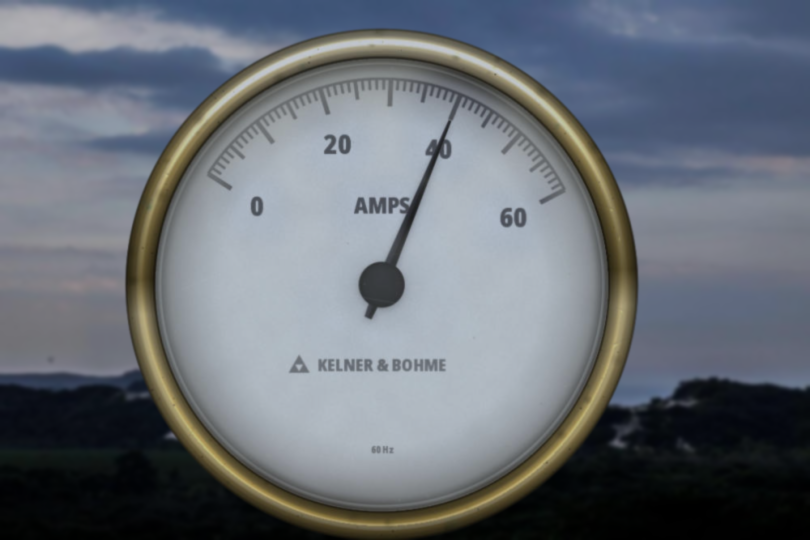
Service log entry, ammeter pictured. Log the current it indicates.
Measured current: 40 A
